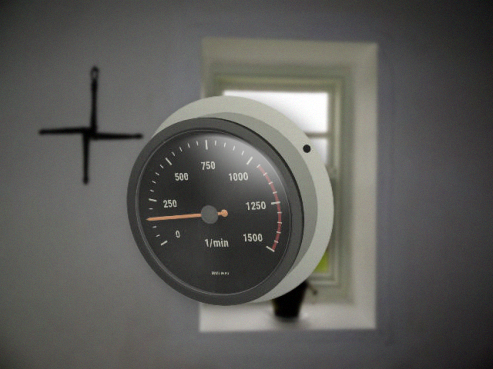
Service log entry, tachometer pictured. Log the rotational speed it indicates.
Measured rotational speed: 150 rpm
